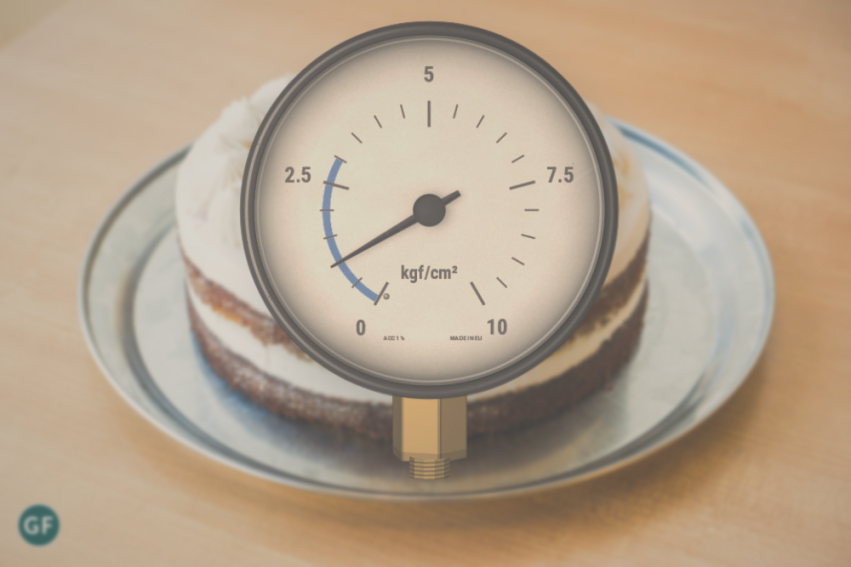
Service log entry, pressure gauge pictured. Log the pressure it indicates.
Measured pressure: 1 kg/cm²
